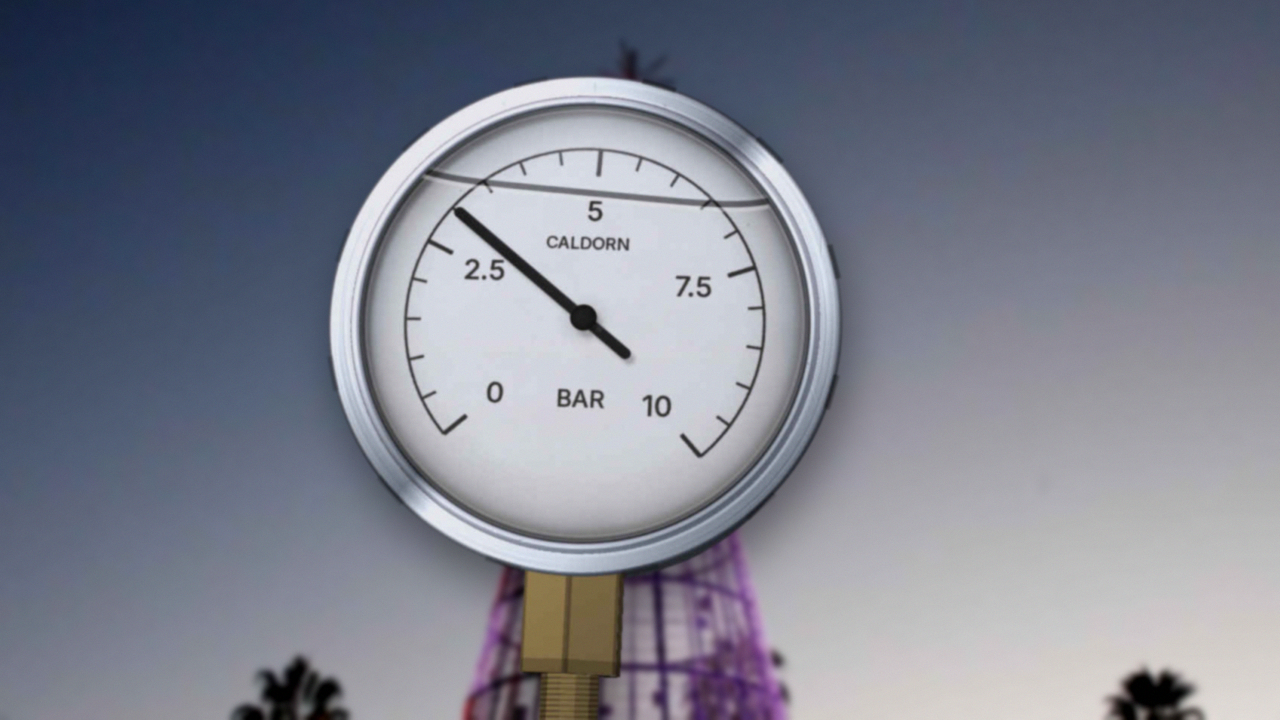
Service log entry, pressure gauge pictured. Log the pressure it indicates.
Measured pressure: 3 bar
